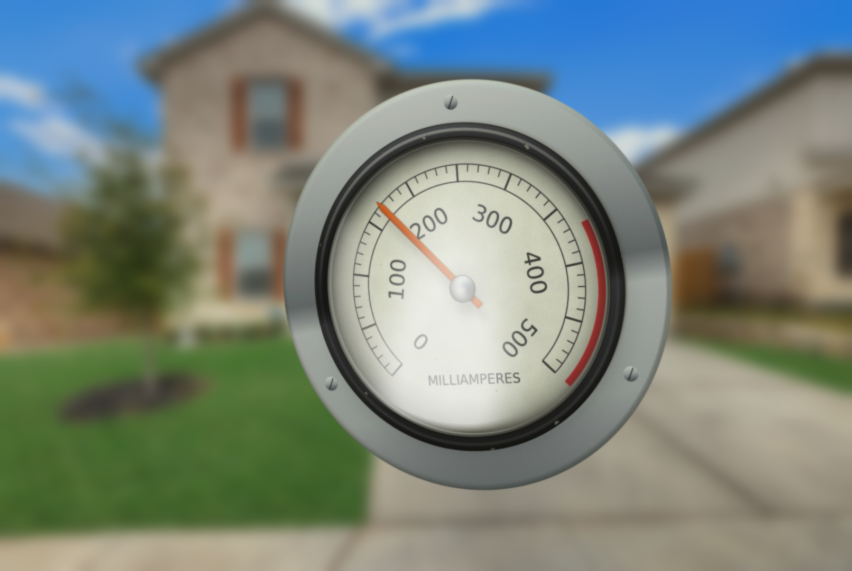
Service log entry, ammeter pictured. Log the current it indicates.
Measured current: 170 mA
